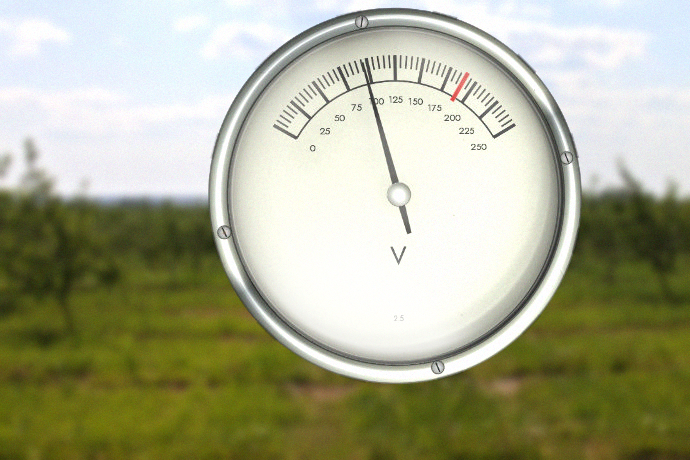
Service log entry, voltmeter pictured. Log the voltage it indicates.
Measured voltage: 95 V
